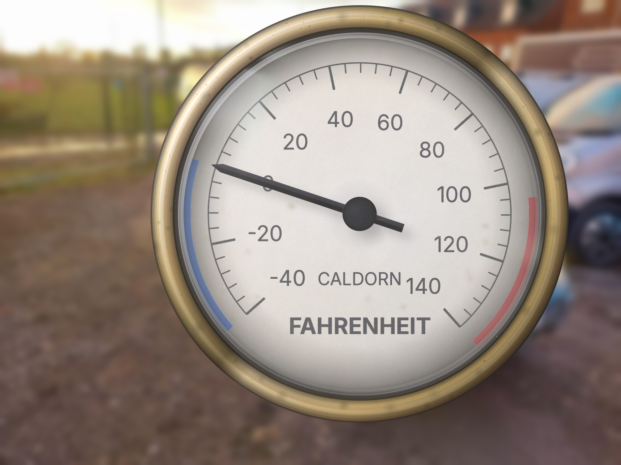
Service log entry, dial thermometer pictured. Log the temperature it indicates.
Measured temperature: 0 °F
